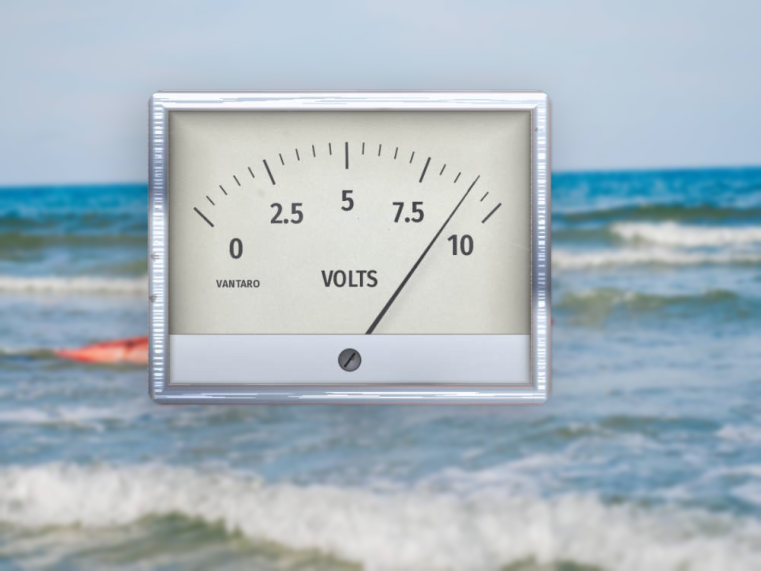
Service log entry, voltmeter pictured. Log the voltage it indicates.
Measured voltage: 9 V
